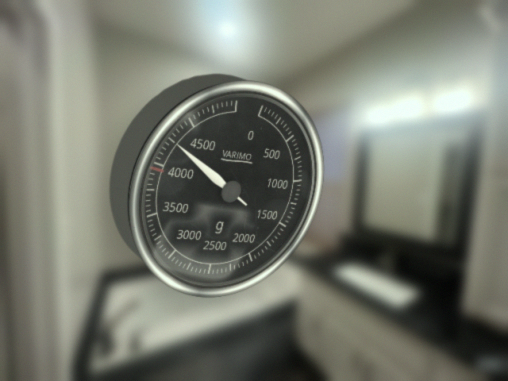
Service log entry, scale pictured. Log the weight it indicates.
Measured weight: 4250 g
